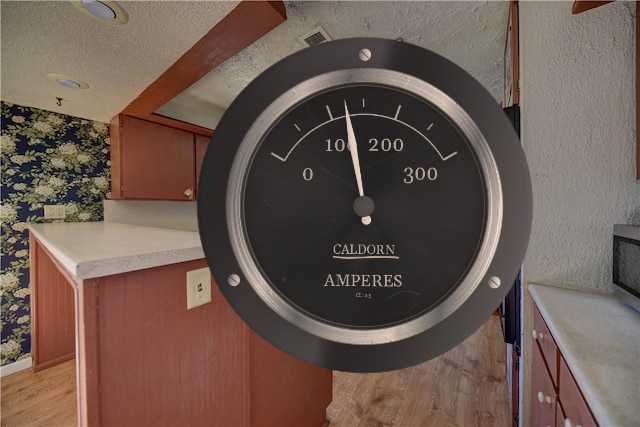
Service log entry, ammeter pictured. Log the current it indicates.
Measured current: 125 A
